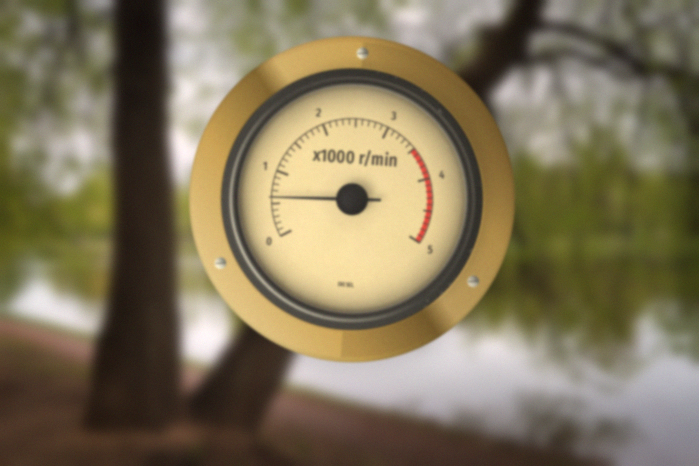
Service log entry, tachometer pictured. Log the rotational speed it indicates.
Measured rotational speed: 600 rpm
